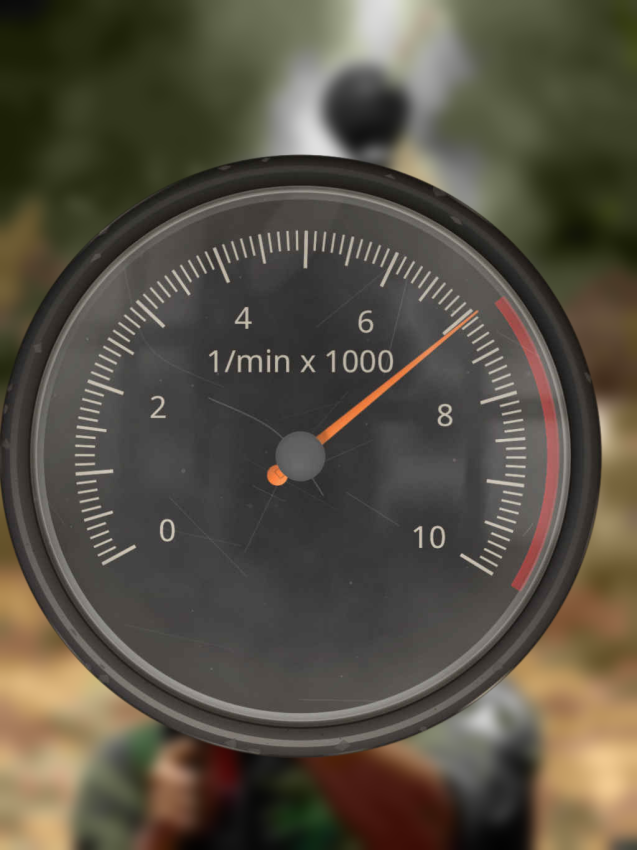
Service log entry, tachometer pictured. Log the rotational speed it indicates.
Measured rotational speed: 7050 rpm
